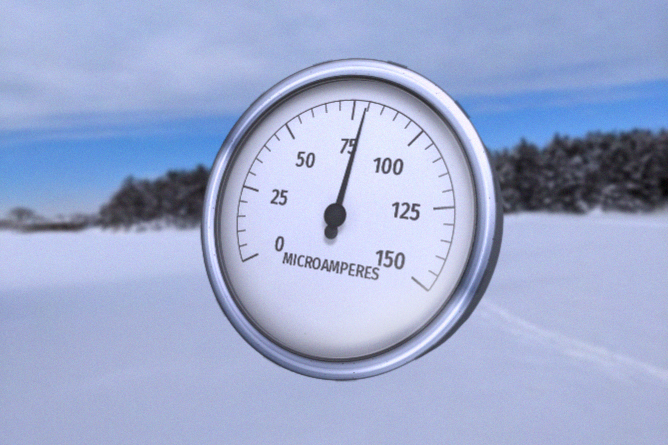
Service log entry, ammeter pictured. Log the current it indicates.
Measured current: 80 µA
